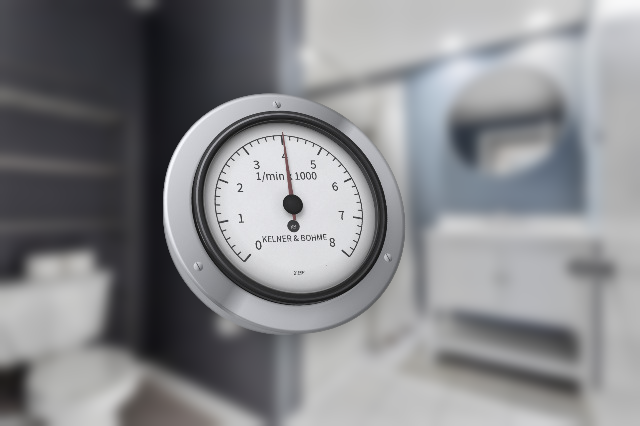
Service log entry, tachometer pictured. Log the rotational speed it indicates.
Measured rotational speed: 4000 rpm
